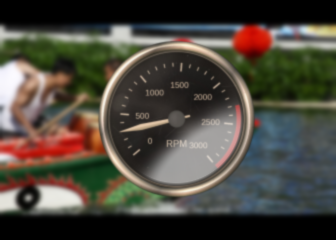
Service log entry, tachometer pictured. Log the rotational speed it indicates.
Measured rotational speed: 300 rpm
